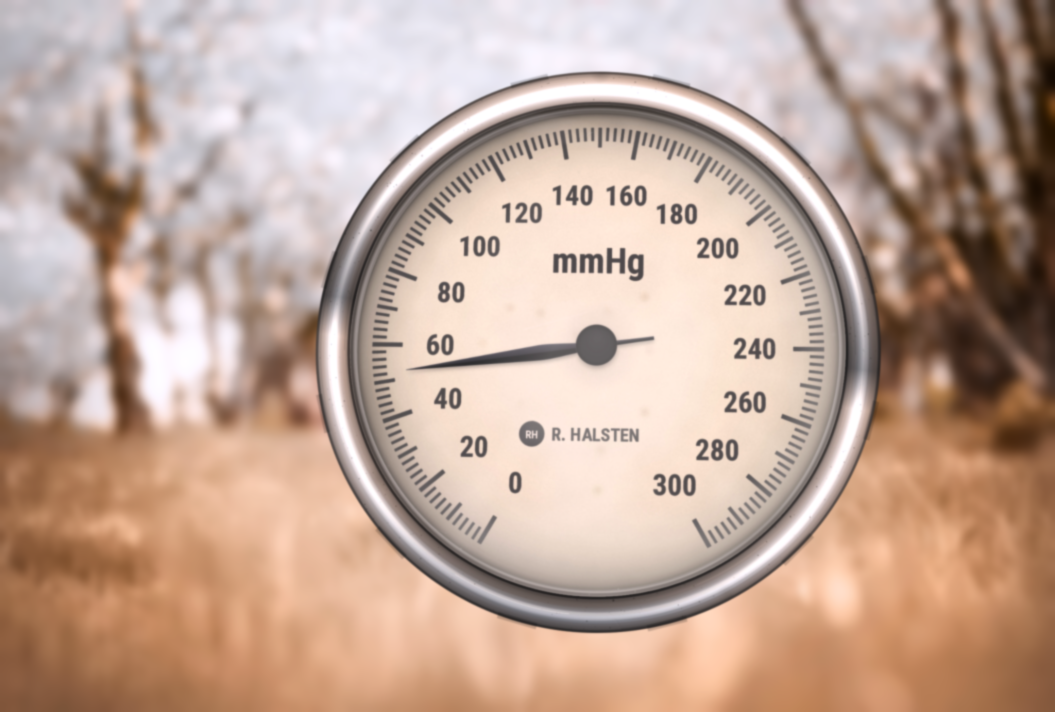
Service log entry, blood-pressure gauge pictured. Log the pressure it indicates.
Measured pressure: 52 mmHg
